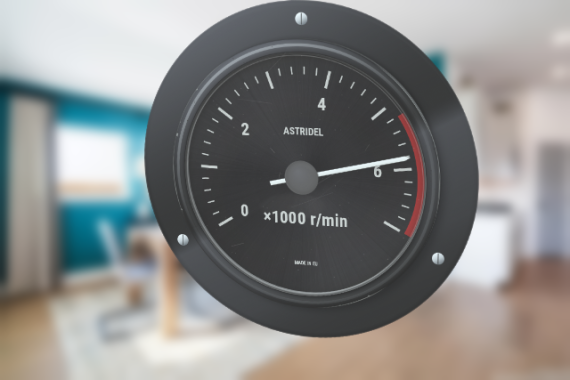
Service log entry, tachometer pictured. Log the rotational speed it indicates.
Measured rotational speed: 5800 rpm
